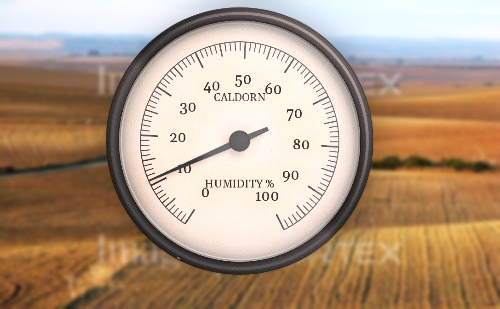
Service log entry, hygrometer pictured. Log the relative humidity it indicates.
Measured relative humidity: 11 %
